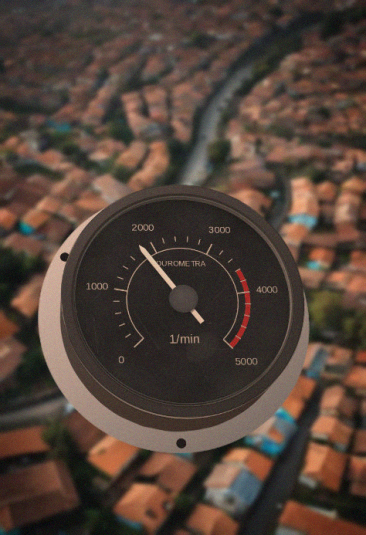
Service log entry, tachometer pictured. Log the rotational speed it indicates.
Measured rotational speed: 1800 rpm
